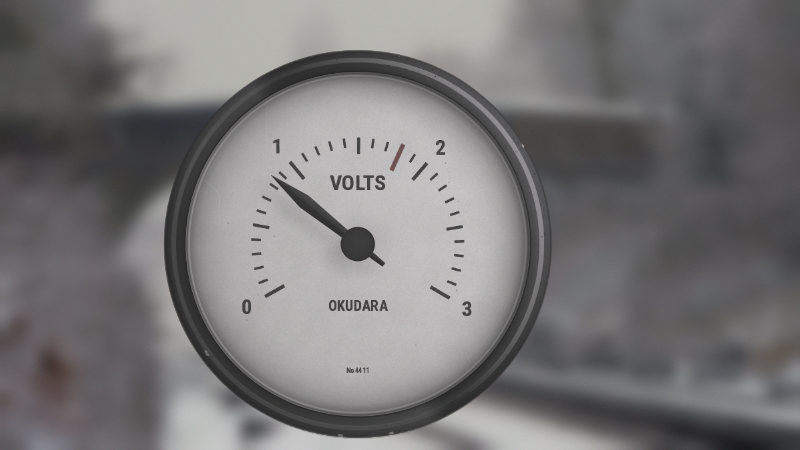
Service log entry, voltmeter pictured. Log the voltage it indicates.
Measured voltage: 0.85 V
